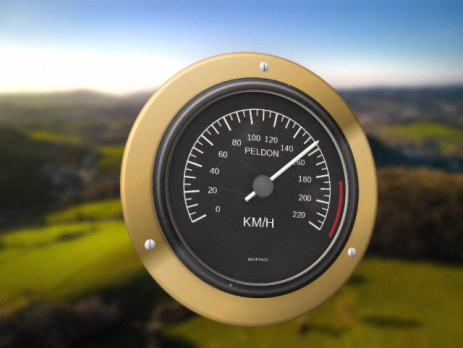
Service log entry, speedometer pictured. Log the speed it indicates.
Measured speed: 155 km/h
